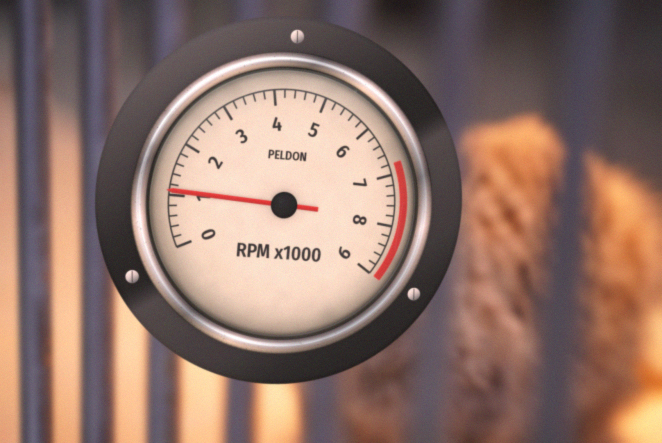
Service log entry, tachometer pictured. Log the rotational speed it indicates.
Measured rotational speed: 1100 rpm
